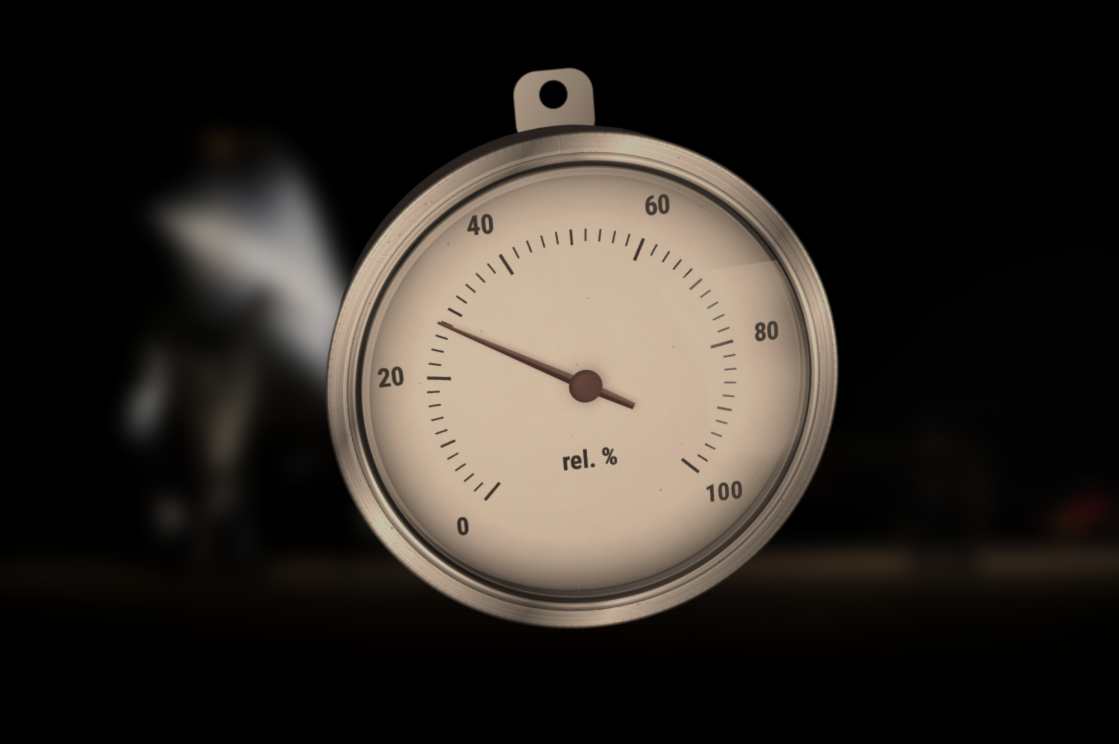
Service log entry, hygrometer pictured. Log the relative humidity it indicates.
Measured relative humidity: 28 %
